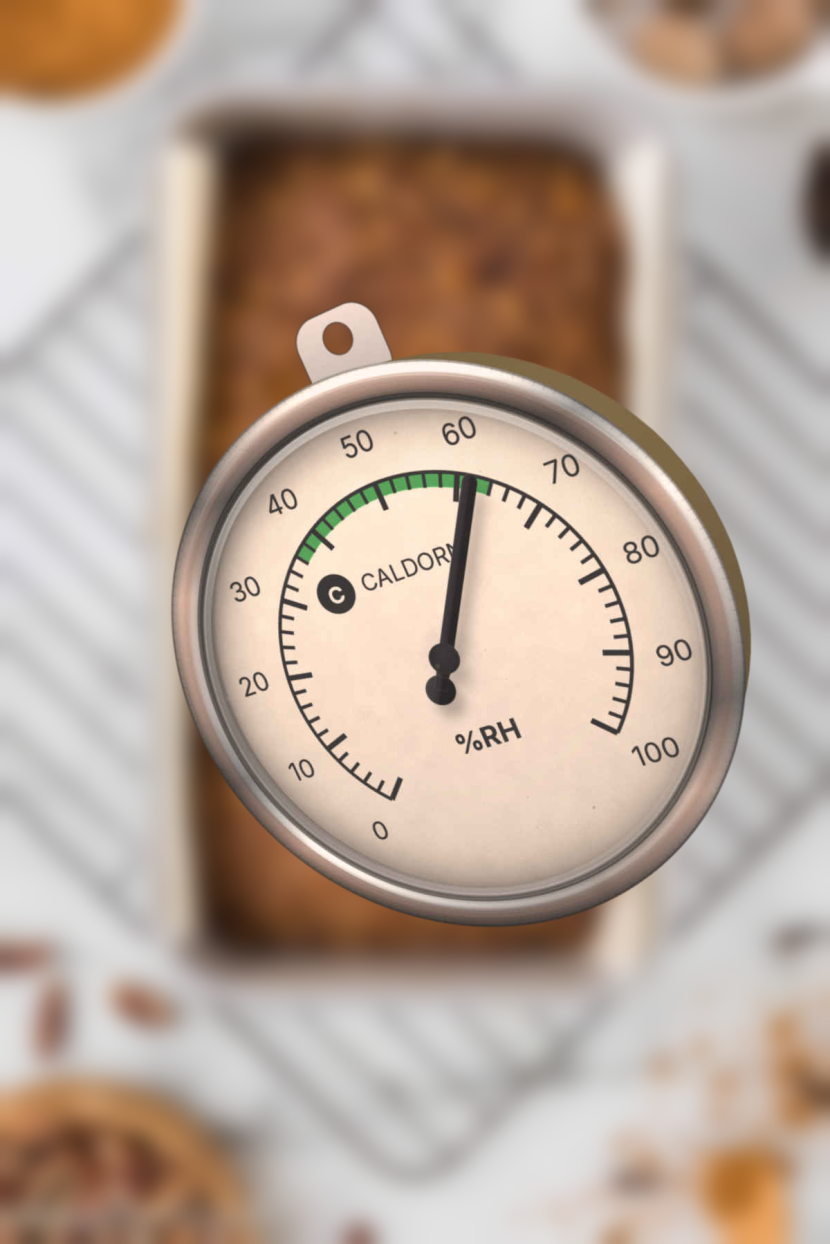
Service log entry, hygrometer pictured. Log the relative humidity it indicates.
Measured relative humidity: 62 %
